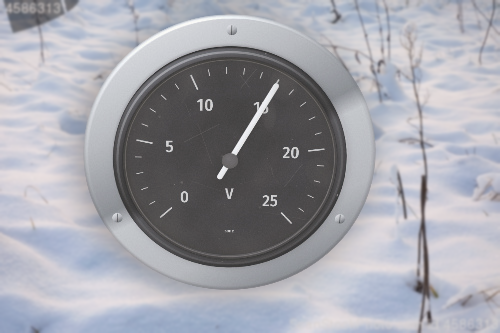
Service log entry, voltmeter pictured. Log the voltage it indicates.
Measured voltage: 15 V
